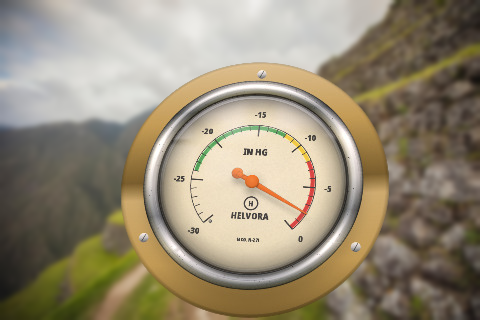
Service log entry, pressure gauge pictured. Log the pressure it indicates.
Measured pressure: -2 inHg
